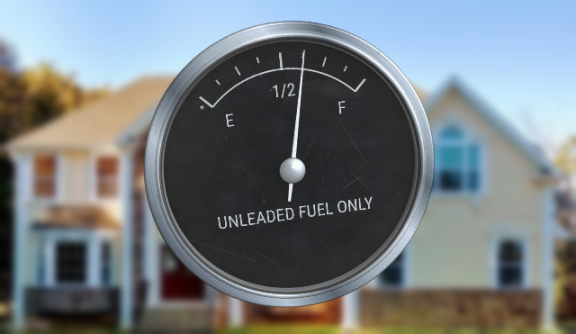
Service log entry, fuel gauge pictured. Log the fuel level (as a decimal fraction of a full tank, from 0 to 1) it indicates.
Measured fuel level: 0.625
